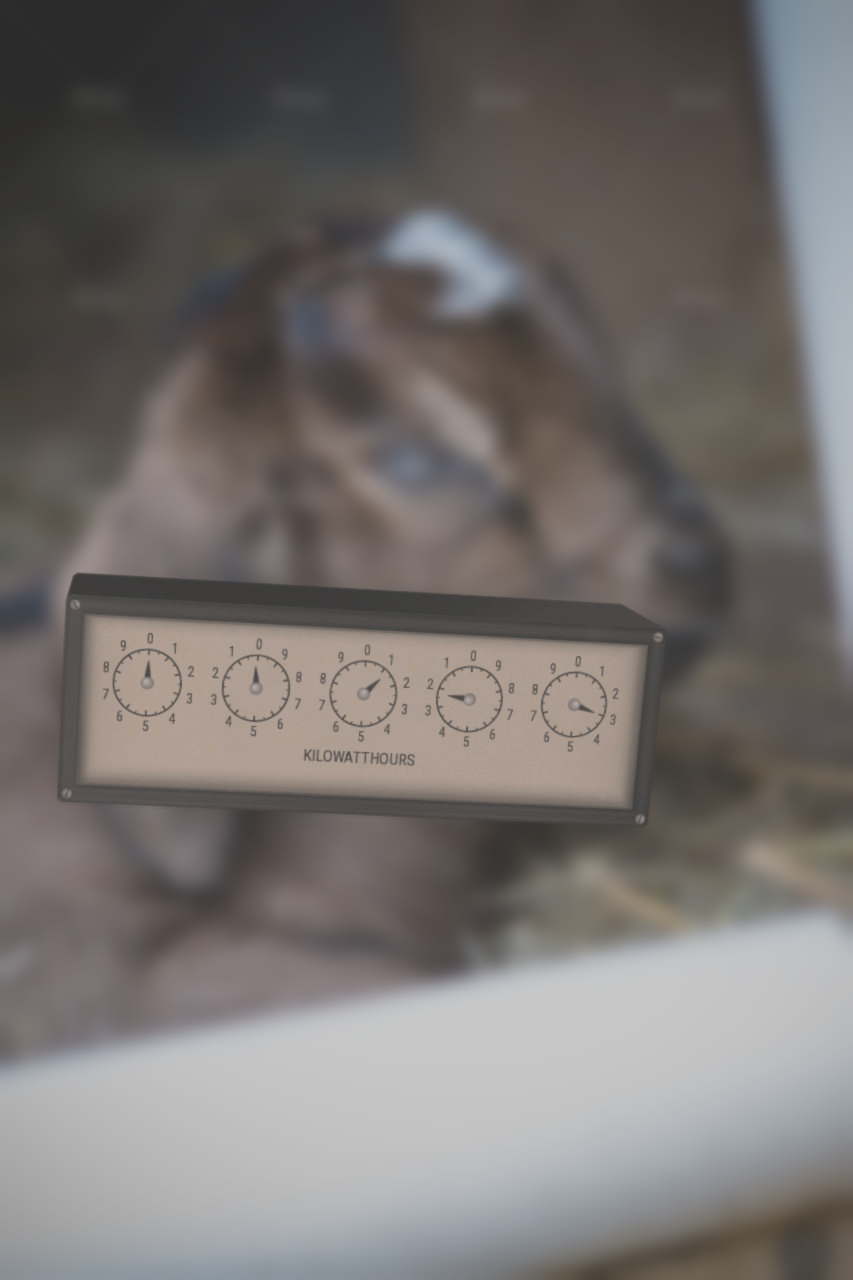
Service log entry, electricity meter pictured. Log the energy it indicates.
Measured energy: 123 kWh
